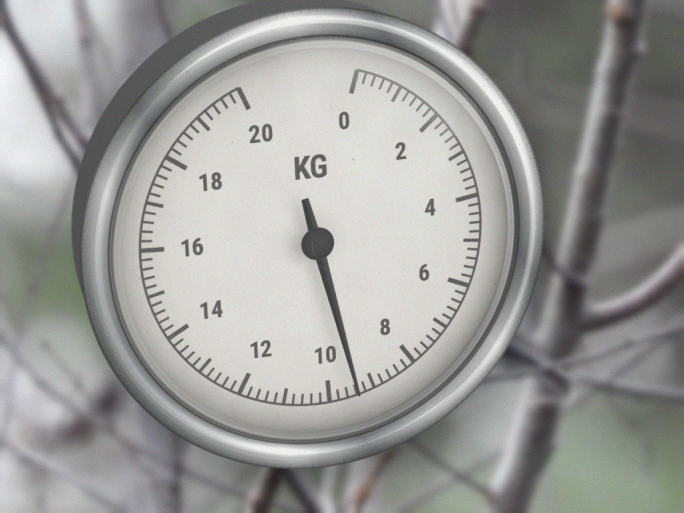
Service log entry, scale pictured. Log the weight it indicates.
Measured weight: 9.4 kg
